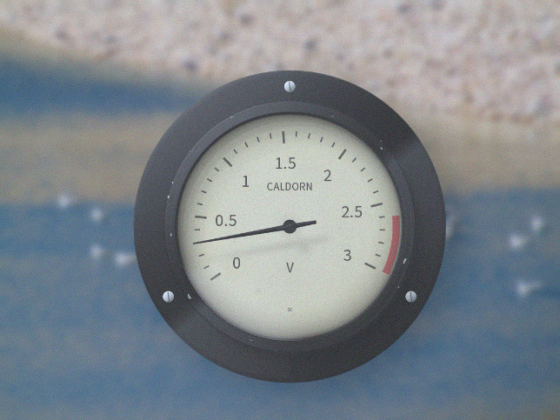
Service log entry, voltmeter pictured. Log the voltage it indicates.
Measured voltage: 0.3 V
